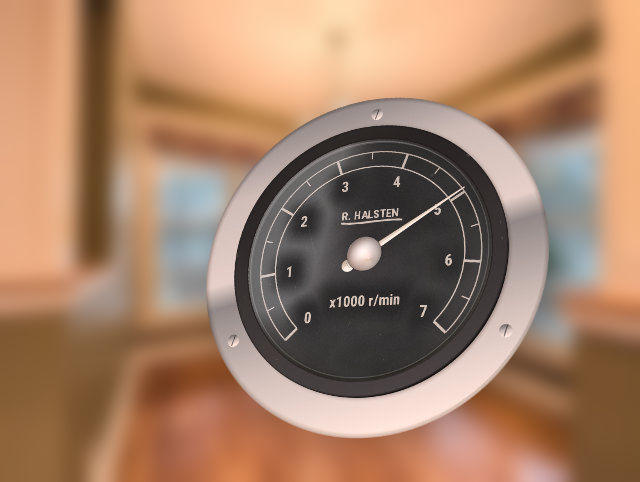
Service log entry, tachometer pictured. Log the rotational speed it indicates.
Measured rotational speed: 5000 rpm
